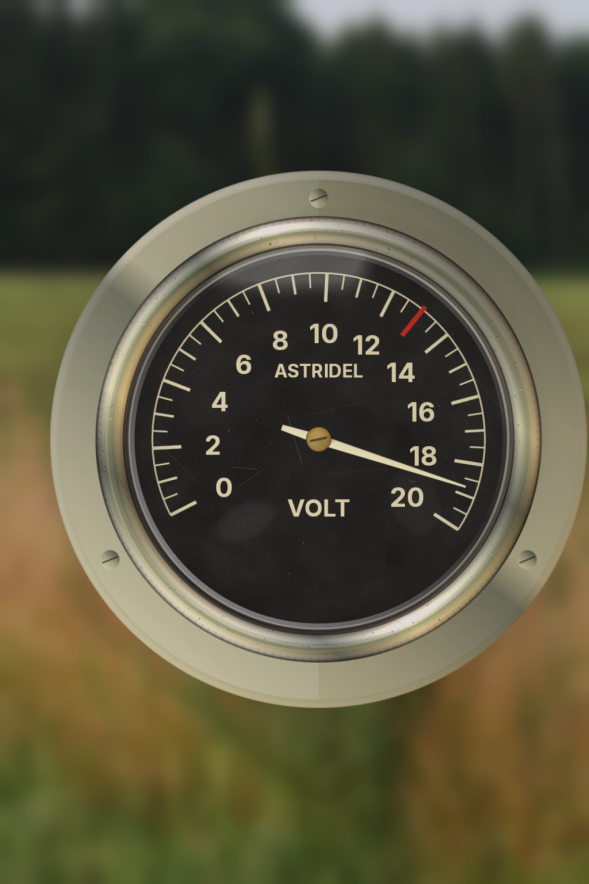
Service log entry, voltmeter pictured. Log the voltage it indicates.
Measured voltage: 18.75 V
